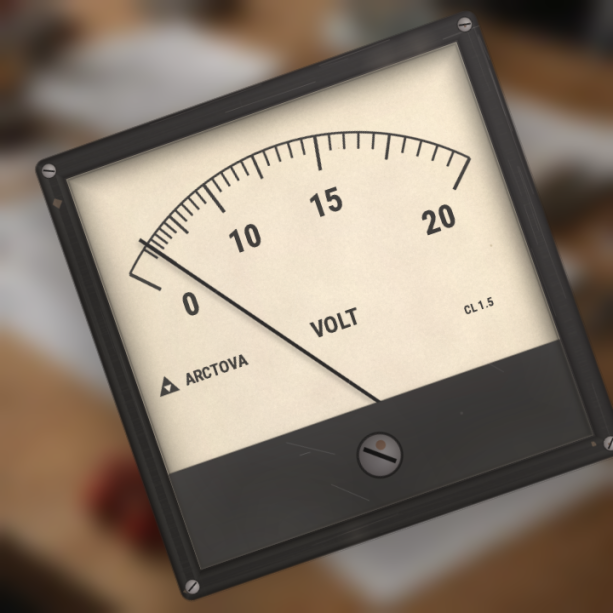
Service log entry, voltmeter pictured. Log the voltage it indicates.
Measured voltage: 5 V
